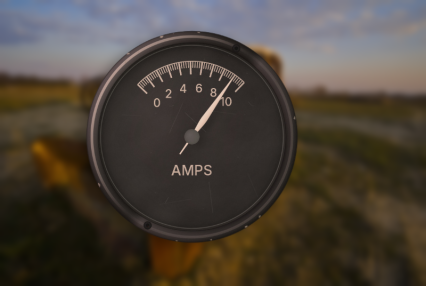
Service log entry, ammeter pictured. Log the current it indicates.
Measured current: 9 A
